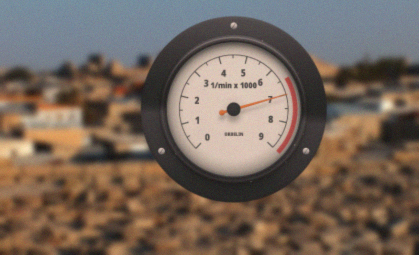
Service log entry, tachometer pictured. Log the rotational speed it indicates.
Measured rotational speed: 7000 rpm
